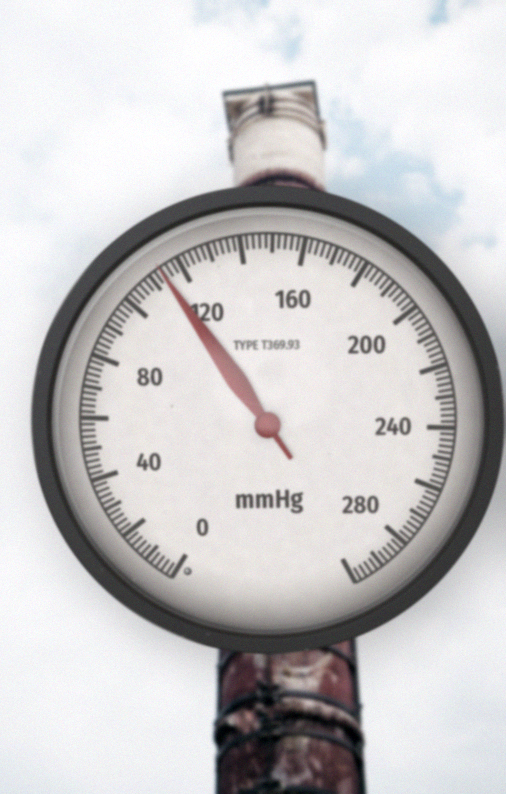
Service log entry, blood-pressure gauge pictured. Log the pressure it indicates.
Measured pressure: 114 mmHg
